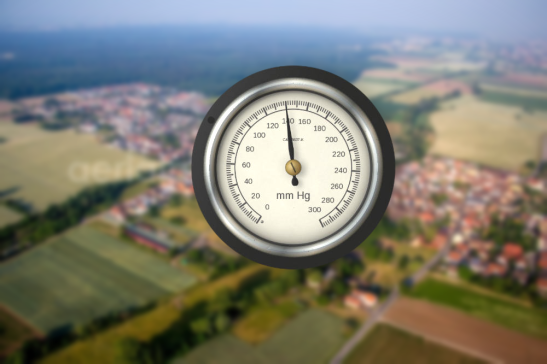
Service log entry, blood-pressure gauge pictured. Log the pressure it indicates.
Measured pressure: 140 mmHg
